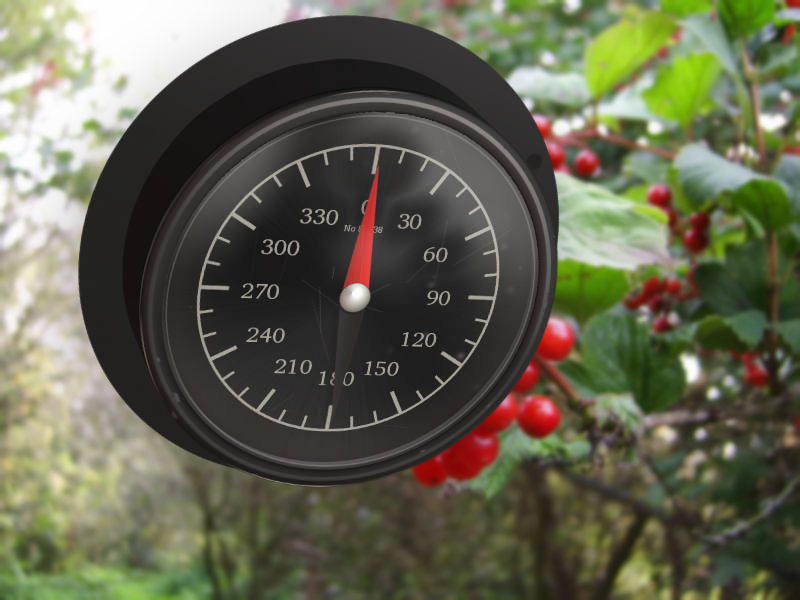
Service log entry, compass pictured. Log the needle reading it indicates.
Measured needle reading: 0 °
